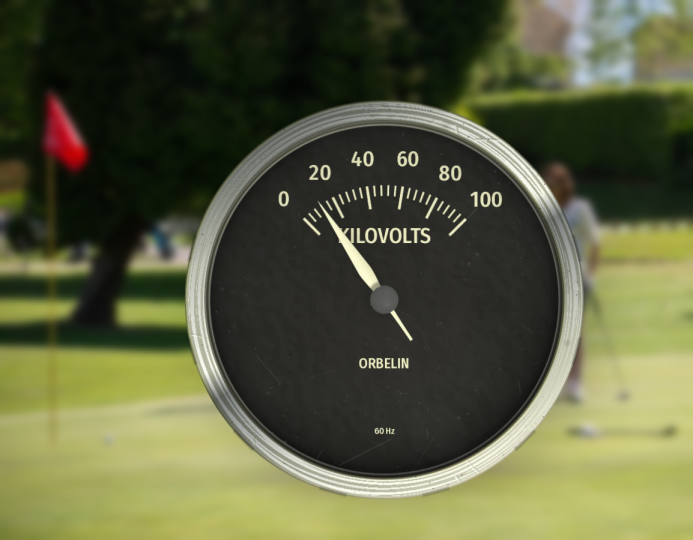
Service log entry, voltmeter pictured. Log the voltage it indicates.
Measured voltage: 12 kV
